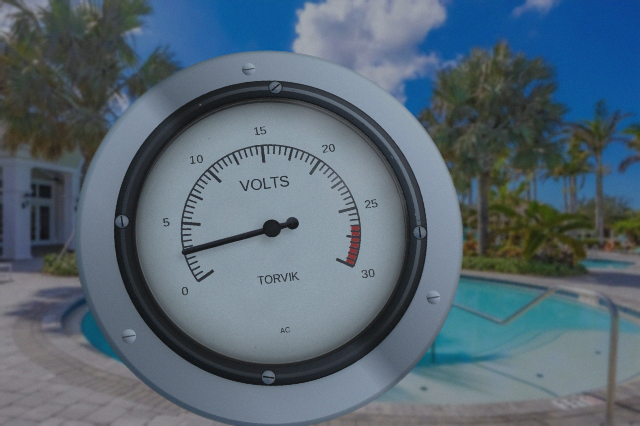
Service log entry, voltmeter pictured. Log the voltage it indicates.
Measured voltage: 2.5 V
